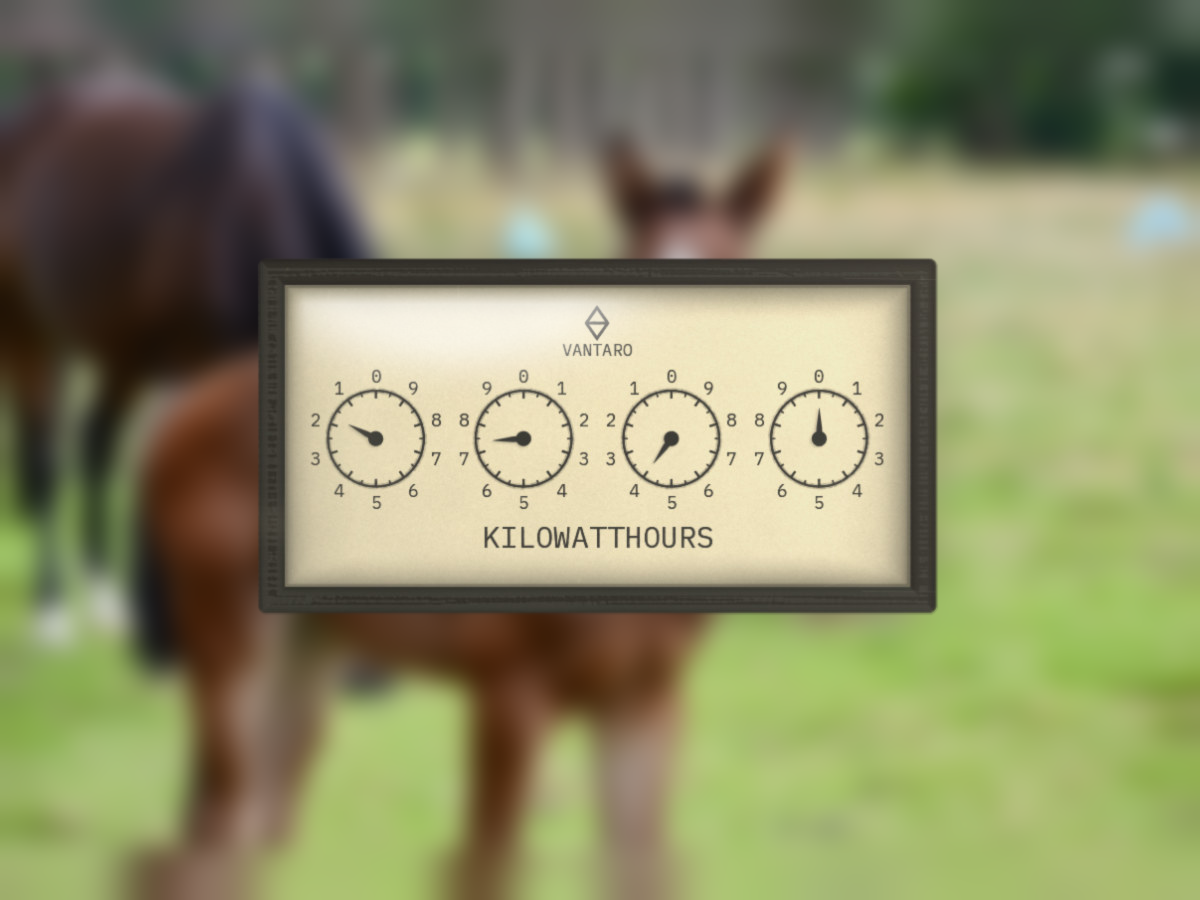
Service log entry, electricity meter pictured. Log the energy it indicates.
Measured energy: 1740 kWh
